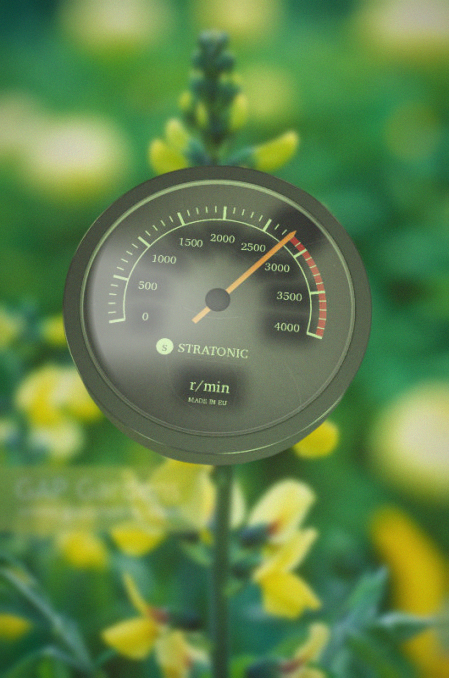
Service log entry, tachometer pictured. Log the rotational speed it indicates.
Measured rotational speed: 2800 rpm
